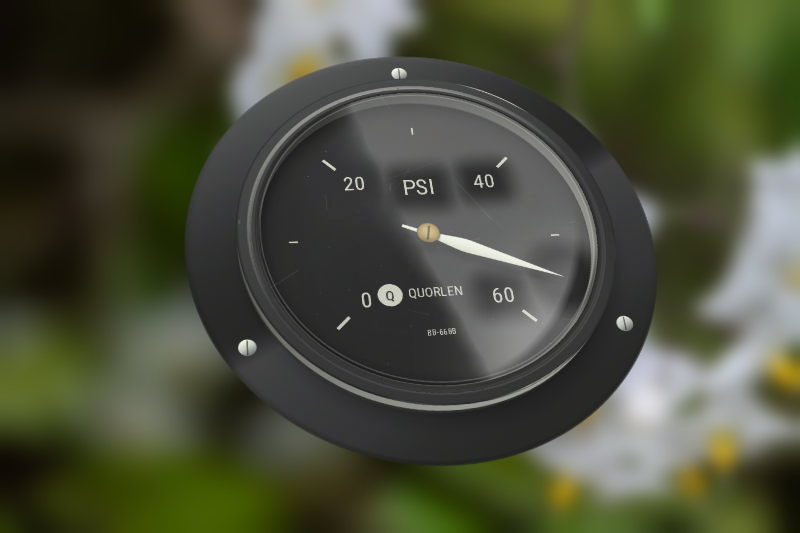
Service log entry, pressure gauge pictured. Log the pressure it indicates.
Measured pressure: 55 psi
